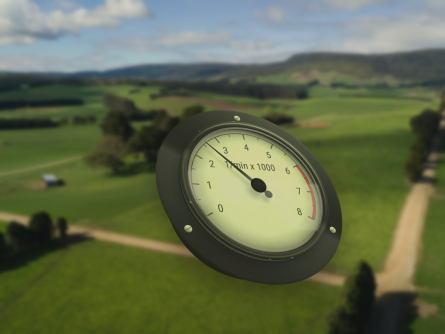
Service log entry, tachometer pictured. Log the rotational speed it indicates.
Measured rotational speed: 2500 rpm
